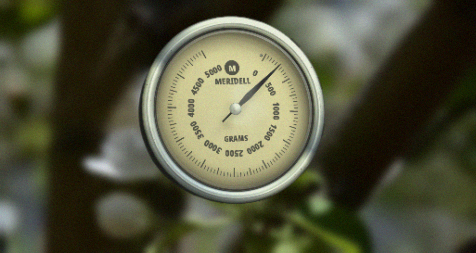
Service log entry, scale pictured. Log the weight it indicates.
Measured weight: 250 g
